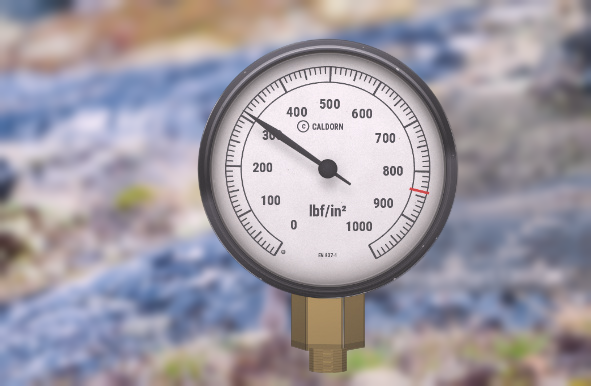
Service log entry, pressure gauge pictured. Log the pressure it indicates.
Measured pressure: 310 psi
